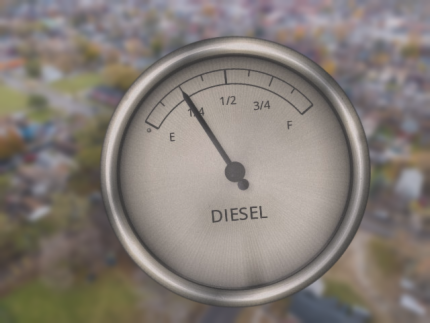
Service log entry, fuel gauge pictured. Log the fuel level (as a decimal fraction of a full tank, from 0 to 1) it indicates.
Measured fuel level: 0.25
